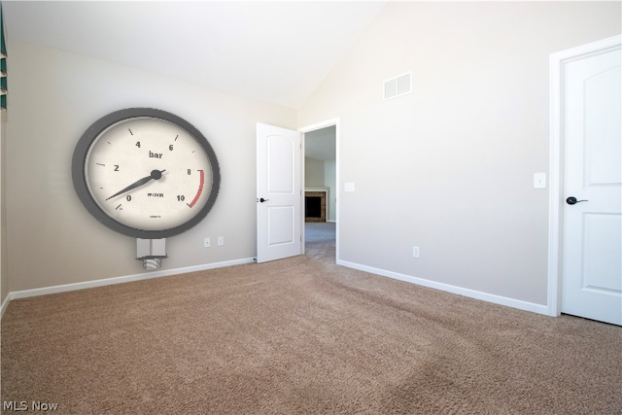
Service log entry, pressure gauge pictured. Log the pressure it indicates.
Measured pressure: 0.5 bar
